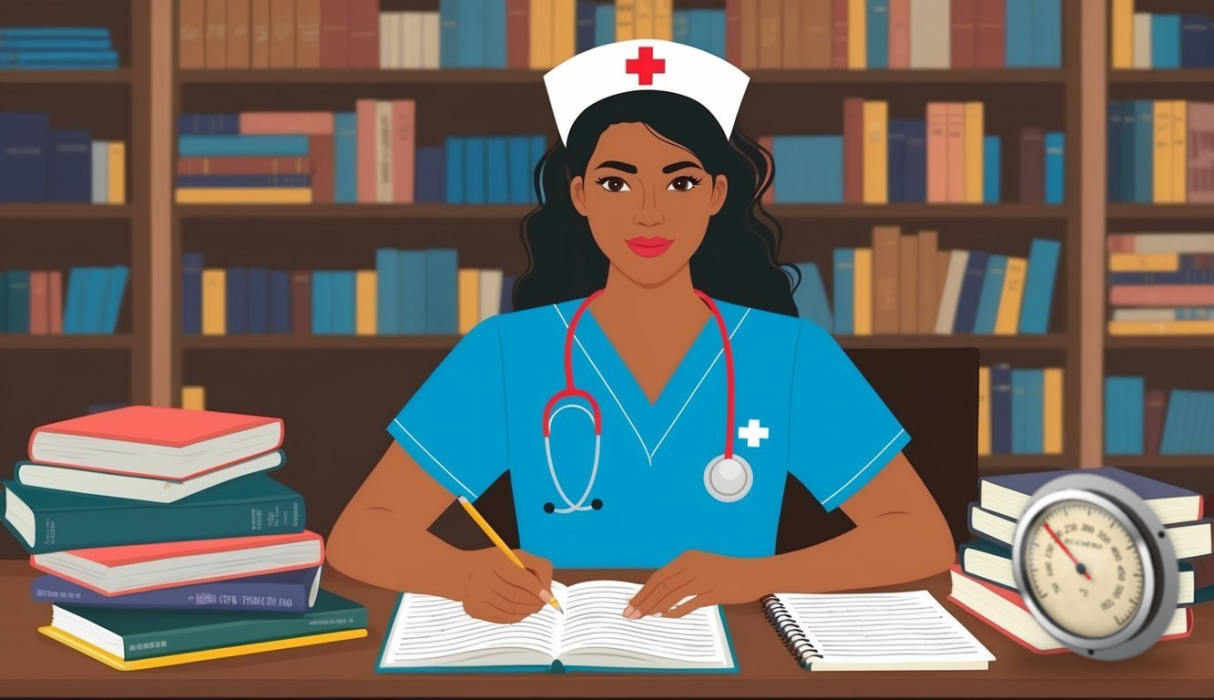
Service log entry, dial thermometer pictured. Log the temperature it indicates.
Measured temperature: 200 °F
